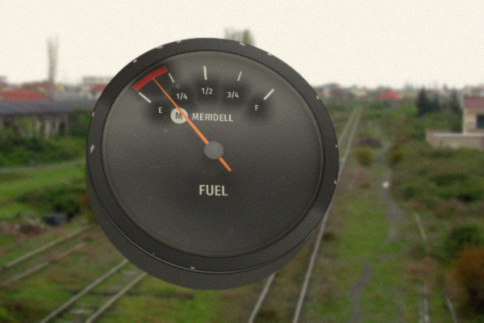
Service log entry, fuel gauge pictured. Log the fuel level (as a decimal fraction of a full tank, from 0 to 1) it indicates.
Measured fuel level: 0.125
